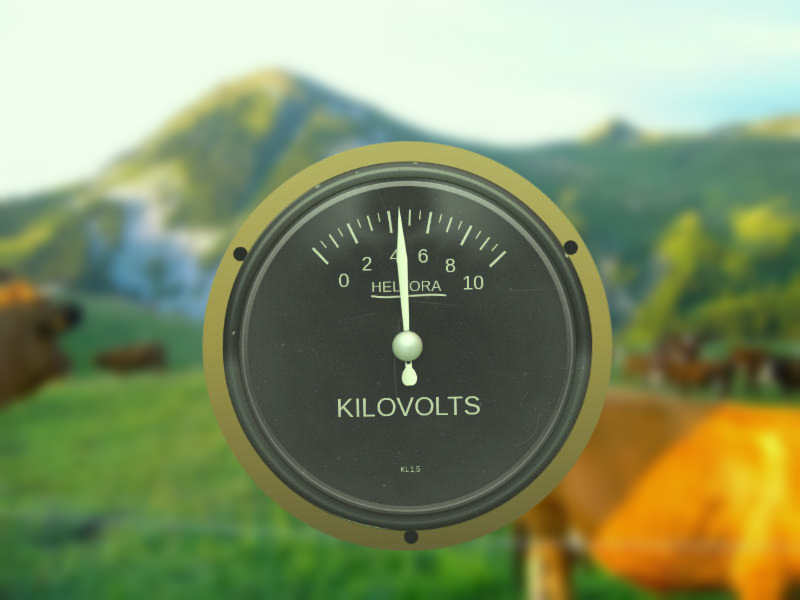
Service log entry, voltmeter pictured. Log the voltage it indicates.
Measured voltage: 4.5 kV
